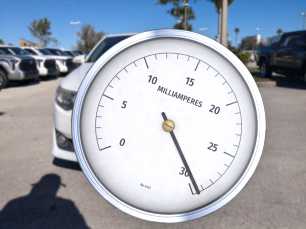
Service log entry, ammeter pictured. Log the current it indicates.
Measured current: 29.5 mA
